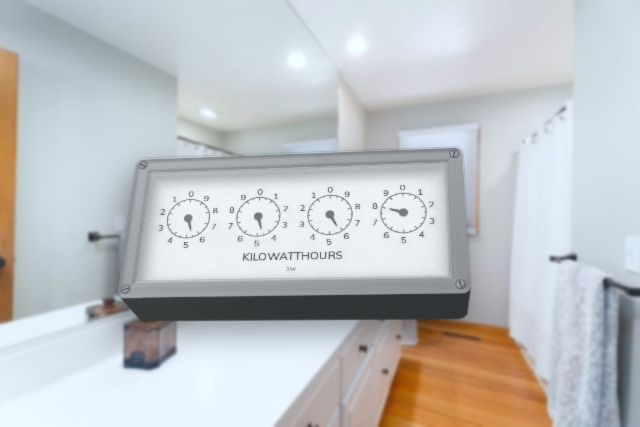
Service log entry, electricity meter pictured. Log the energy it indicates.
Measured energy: 5458 kWh
